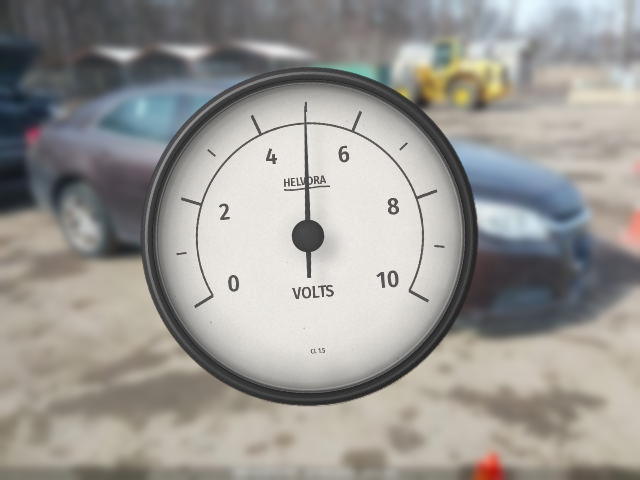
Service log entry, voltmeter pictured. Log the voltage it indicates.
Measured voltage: 5 V
